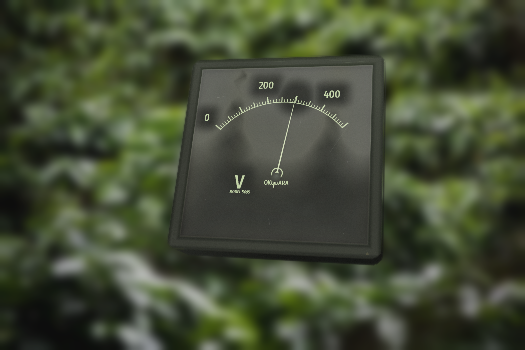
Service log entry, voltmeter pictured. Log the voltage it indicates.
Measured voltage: 300 V
